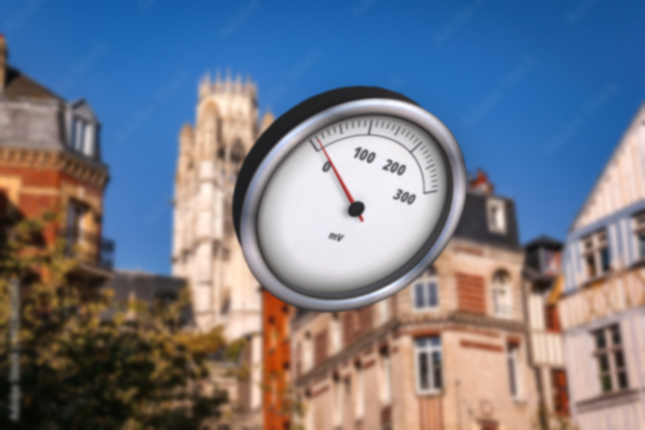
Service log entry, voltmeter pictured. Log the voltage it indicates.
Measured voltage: 10 mV
